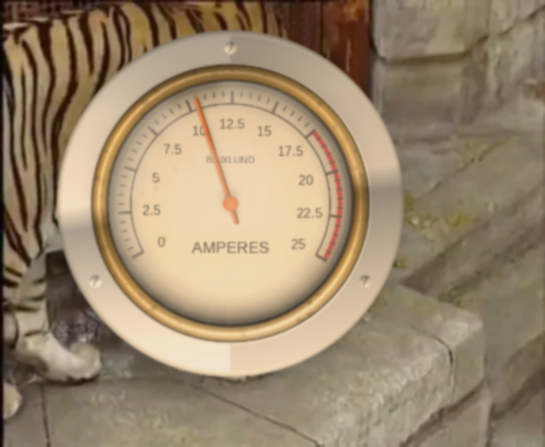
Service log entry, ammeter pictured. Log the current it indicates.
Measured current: 10.5 A
